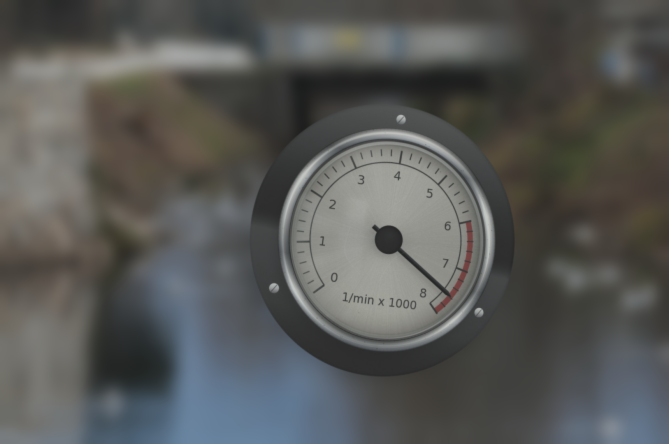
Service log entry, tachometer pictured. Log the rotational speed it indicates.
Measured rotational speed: 7600 rpm
